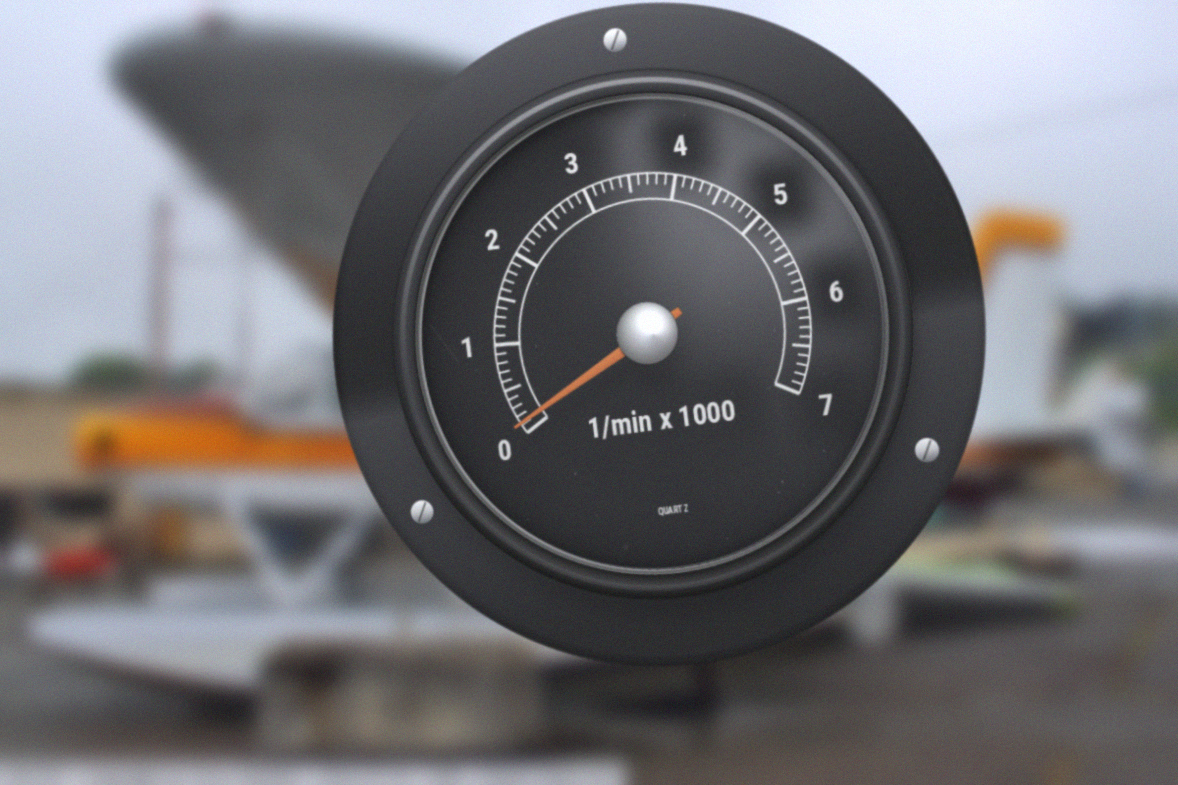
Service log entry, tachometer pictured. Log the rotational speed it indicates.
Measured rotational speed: 100 rpm
